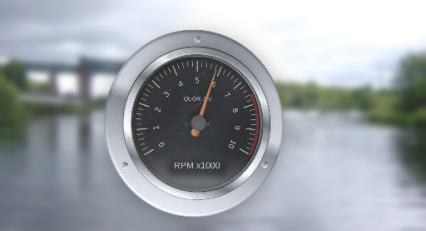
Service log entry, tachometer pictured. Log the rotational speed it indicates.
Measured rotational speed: 5800 rpm
